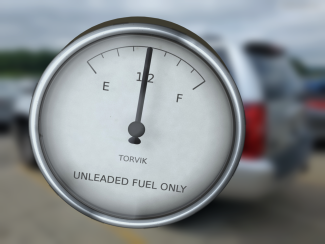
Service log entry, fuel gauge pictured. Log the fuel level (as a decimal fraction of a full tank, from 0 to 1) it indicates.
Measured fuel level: 0.5
